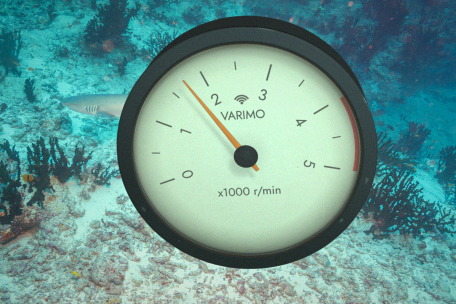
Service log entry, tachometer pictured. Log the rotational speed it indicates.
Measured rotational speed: 1750 rpm
